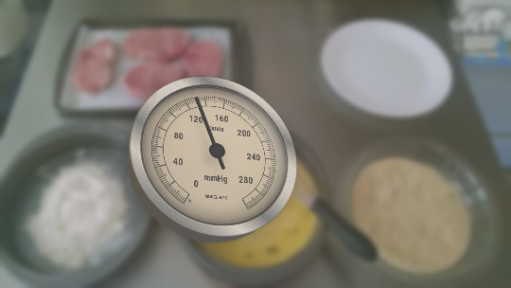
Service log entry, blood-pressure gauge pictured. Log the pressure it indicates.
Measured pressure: 130 mmHg
